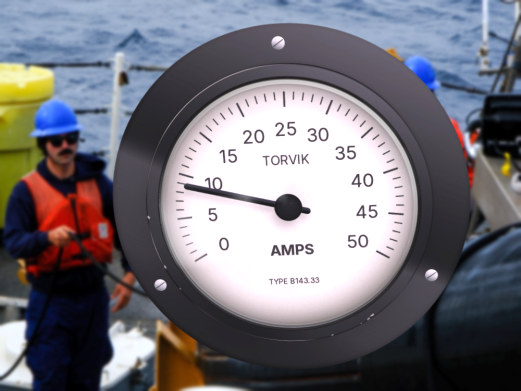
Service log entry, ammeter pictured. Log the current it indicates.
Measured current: 9 A
